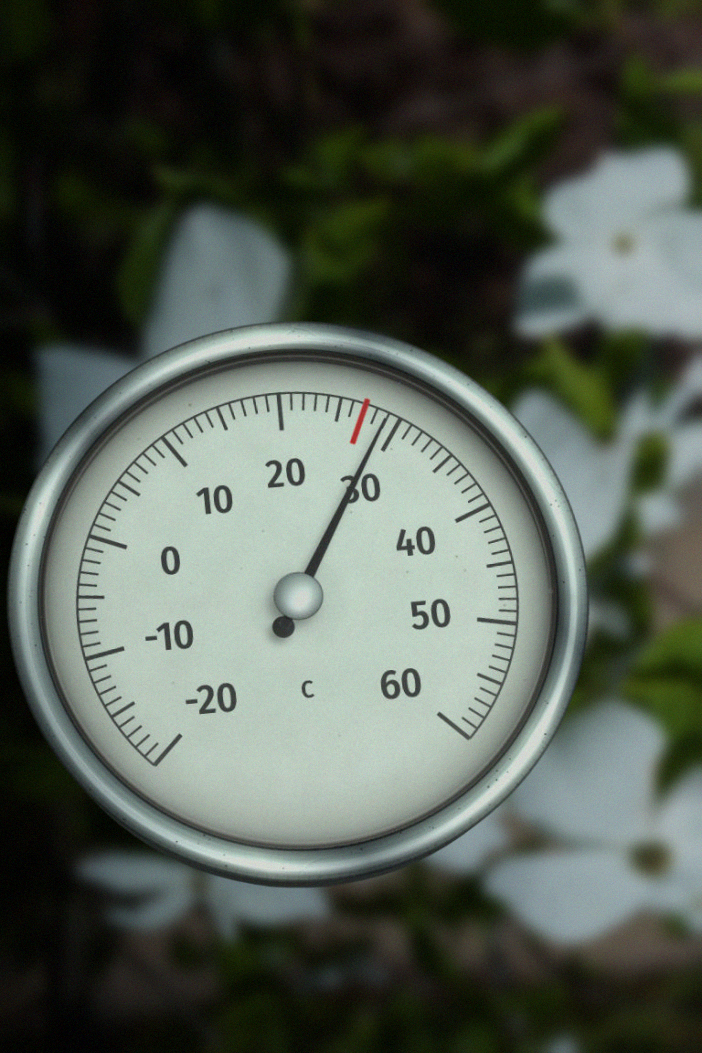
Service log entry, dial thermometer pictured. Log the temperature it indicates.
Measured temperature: 29 °C
